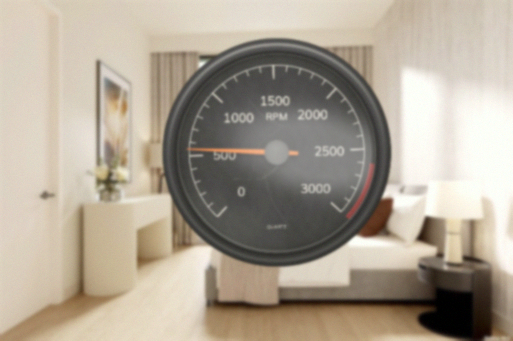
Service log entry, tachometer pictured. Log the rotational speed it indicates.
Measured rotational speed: 550 rpm
